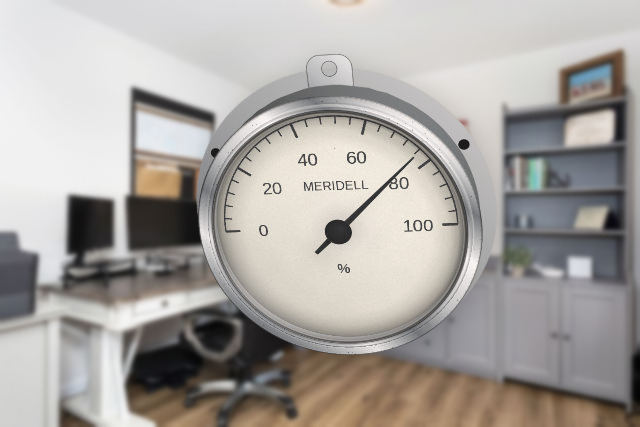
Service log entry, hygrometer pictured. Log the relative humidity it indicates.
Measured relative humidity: 76 %
